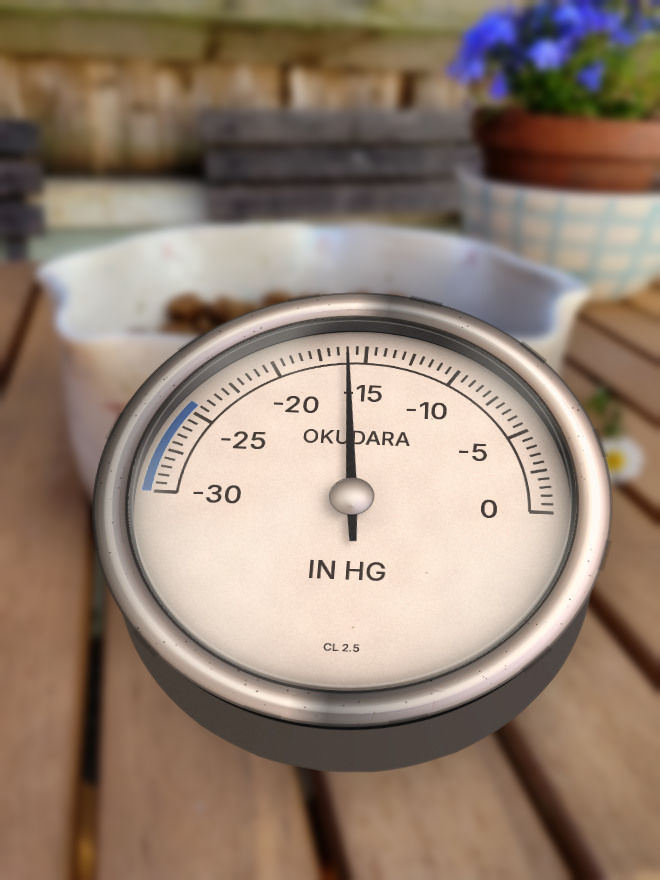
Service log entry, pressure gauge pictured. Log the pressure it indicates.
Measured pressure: -16 inHg
